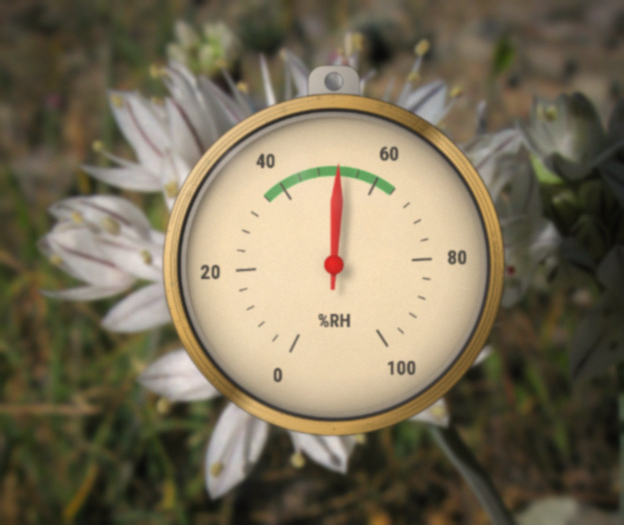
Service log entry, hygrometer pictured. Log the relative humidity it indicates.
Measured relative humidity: 52 %
